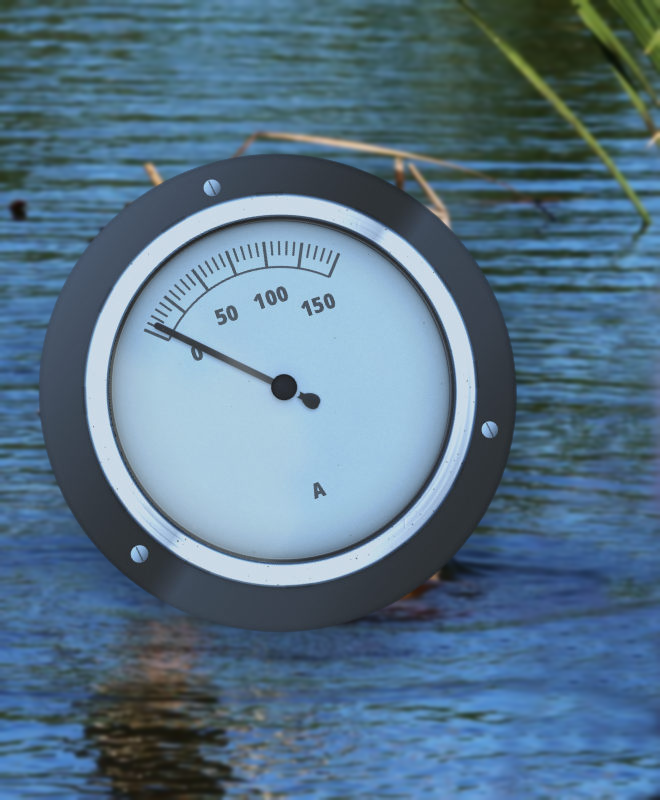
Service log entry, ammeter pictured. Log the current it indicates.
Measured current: 5 A
